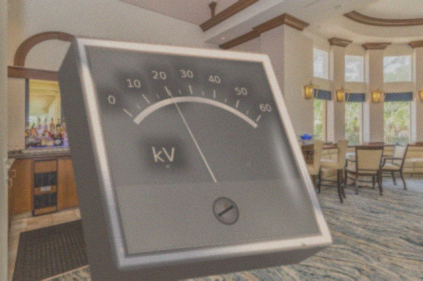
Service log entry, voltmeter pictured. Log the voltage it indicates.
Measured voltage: 20 kV
